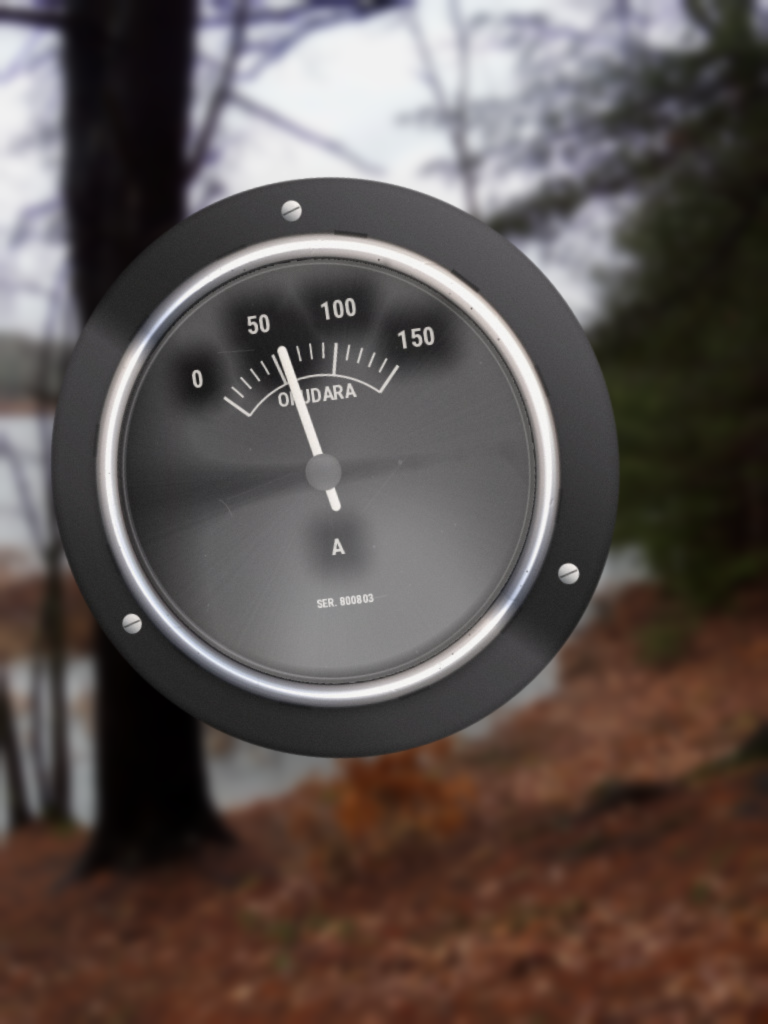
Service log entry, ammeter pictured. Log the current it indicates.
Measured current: 60 A
